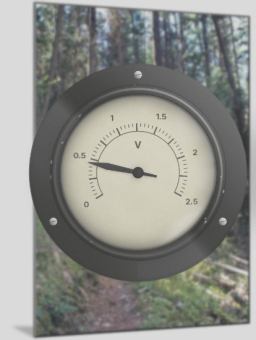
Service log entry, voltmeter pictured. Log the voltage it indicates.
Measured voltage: 0.45 V
